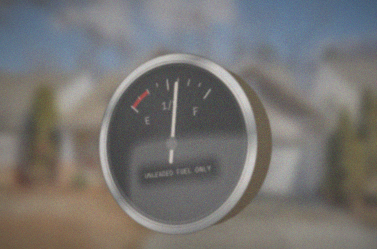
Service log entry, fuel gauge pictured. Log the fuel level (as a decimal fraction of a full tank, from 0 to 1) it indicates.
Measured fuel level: 0.625
